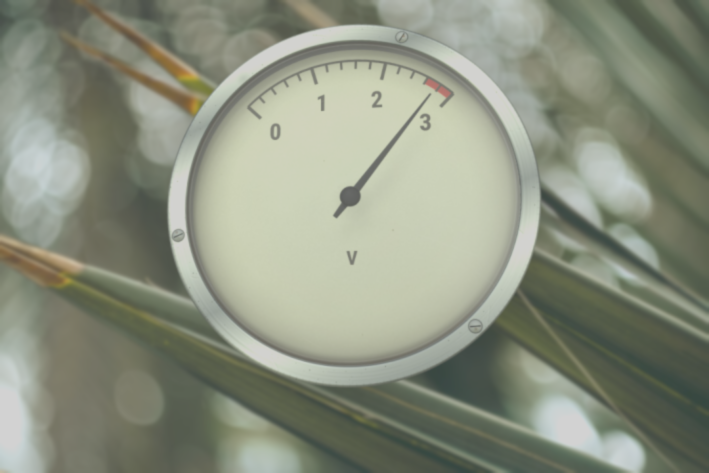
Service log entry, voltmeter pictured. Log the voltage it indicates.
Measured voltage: 2.8 V
